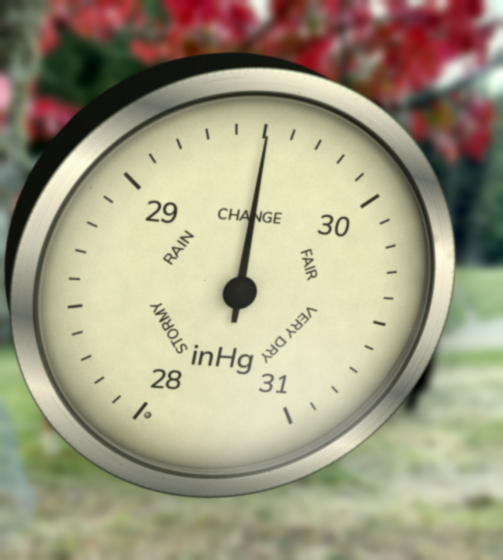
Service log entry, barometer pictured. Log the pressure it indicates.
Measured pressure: 29.5 inHg
